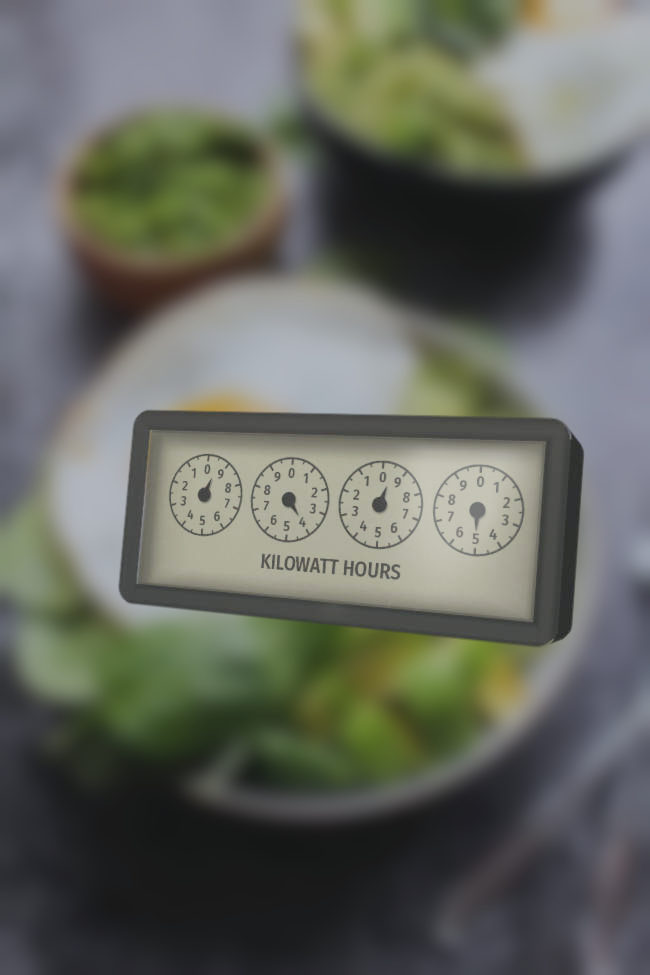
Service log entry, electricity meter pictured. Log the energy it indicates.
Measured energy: 9395 kWh
